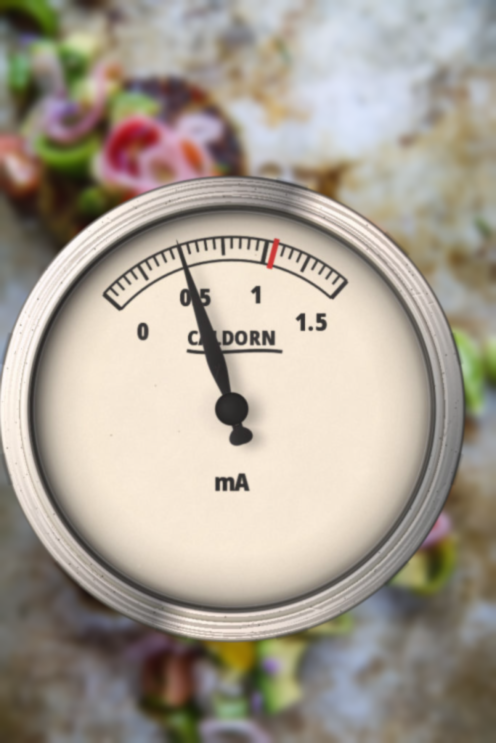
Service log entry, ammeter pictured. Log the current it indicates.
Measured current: 0.5 mA
